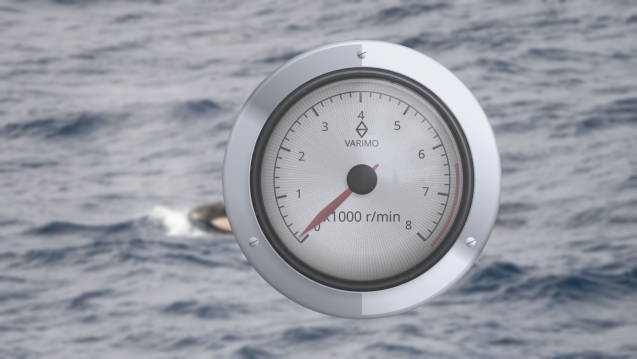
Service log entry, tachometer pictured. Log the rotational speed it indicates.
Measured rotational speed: 100 rpm
